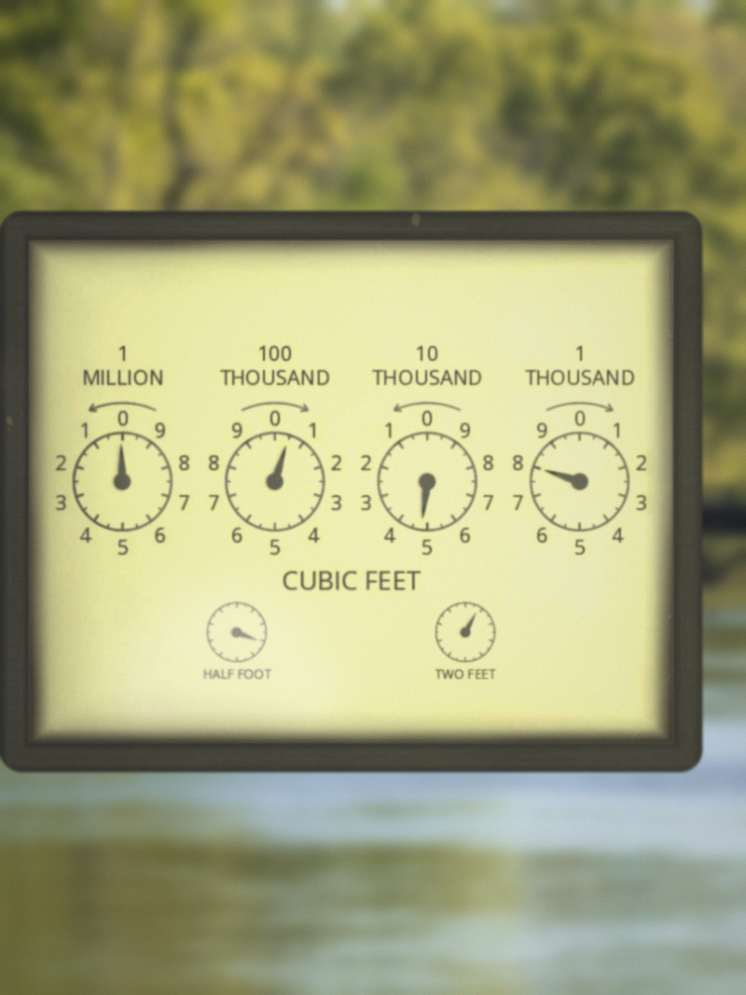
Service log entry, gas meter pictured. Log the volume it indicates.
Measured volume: 4800 ft³
